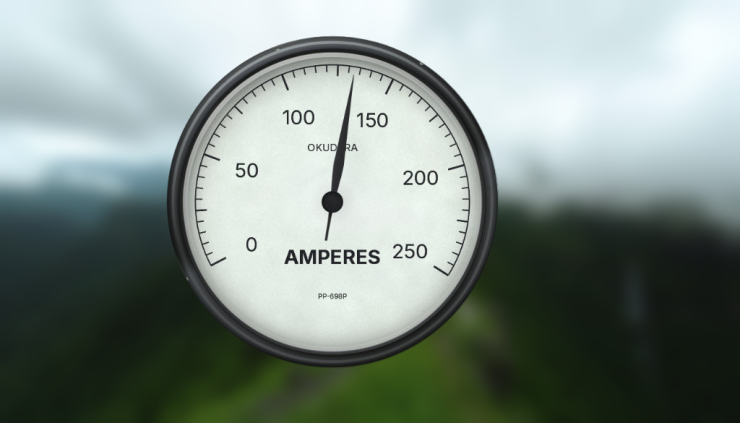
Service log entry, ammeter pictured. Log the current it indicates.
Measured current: 132.5 A
